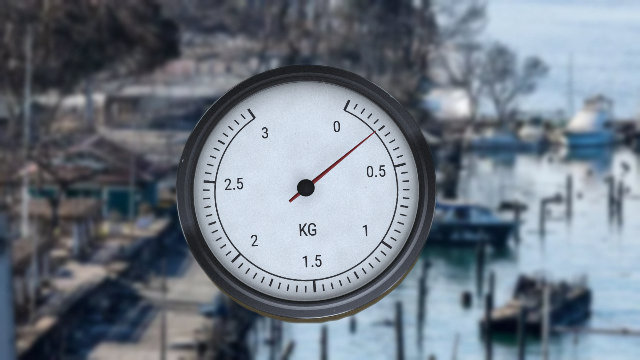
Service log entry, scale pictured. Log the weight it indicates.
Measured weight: 0.25 kg
